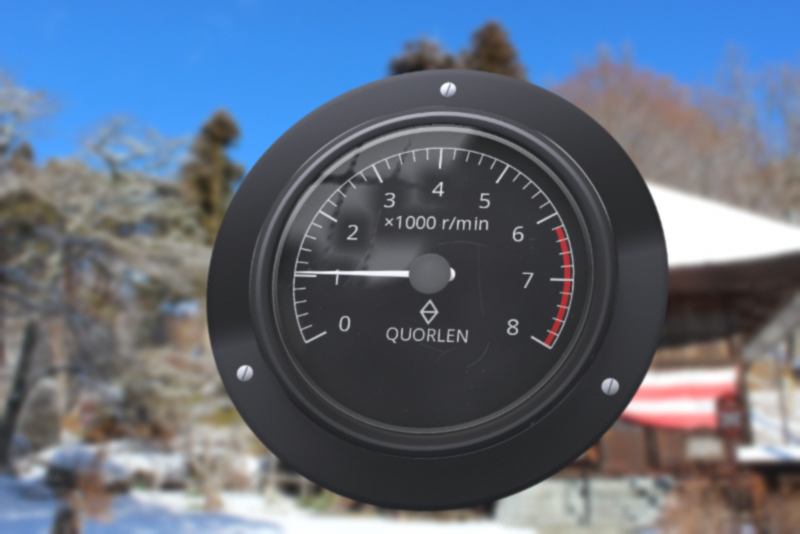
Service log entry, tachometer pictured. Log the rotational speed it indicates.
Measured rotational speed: 1000 rpm
